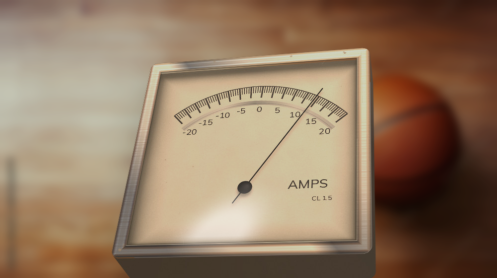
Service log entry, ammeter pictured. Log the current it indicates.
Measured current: 12.5 A
